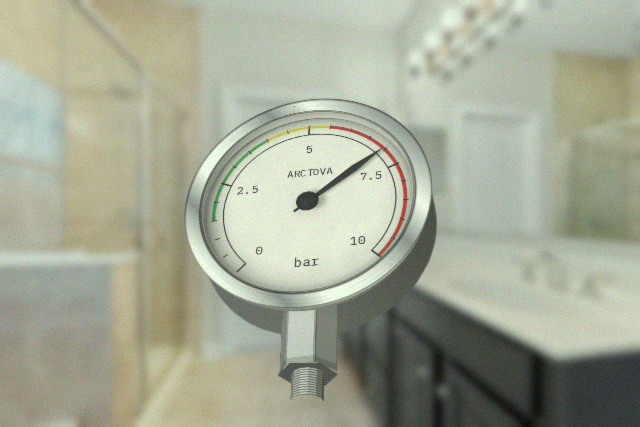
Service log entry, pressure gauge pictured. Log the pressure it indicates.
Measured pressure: 7 bar
